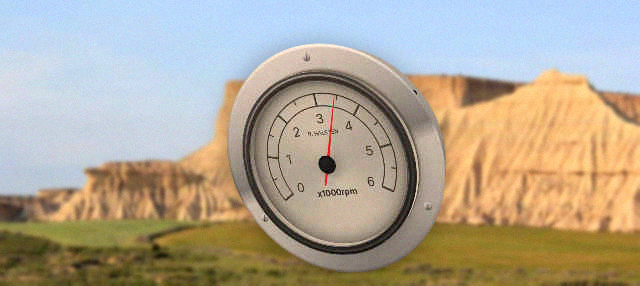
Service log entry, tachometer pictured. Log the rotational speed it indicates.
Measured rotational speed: 3500 rpm
